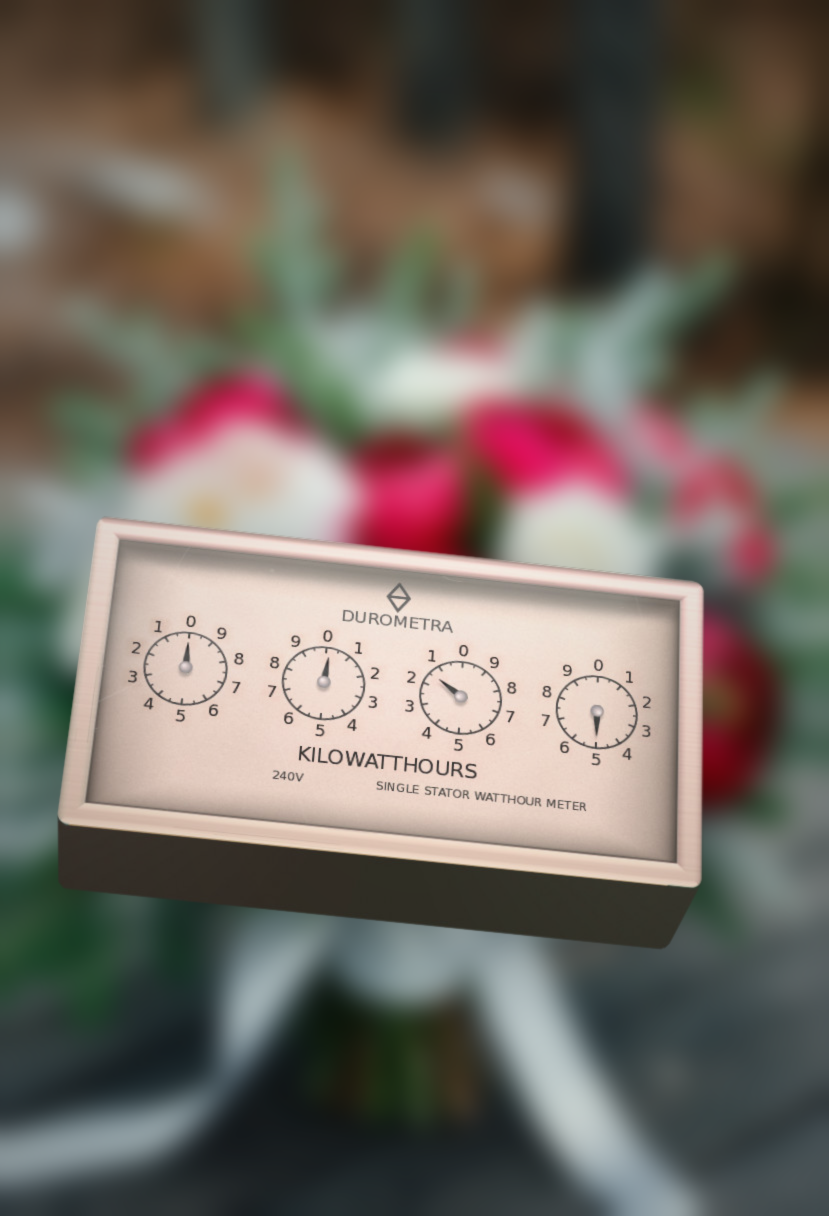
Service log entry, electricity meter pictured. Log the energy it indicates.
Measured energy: 15 kWh
